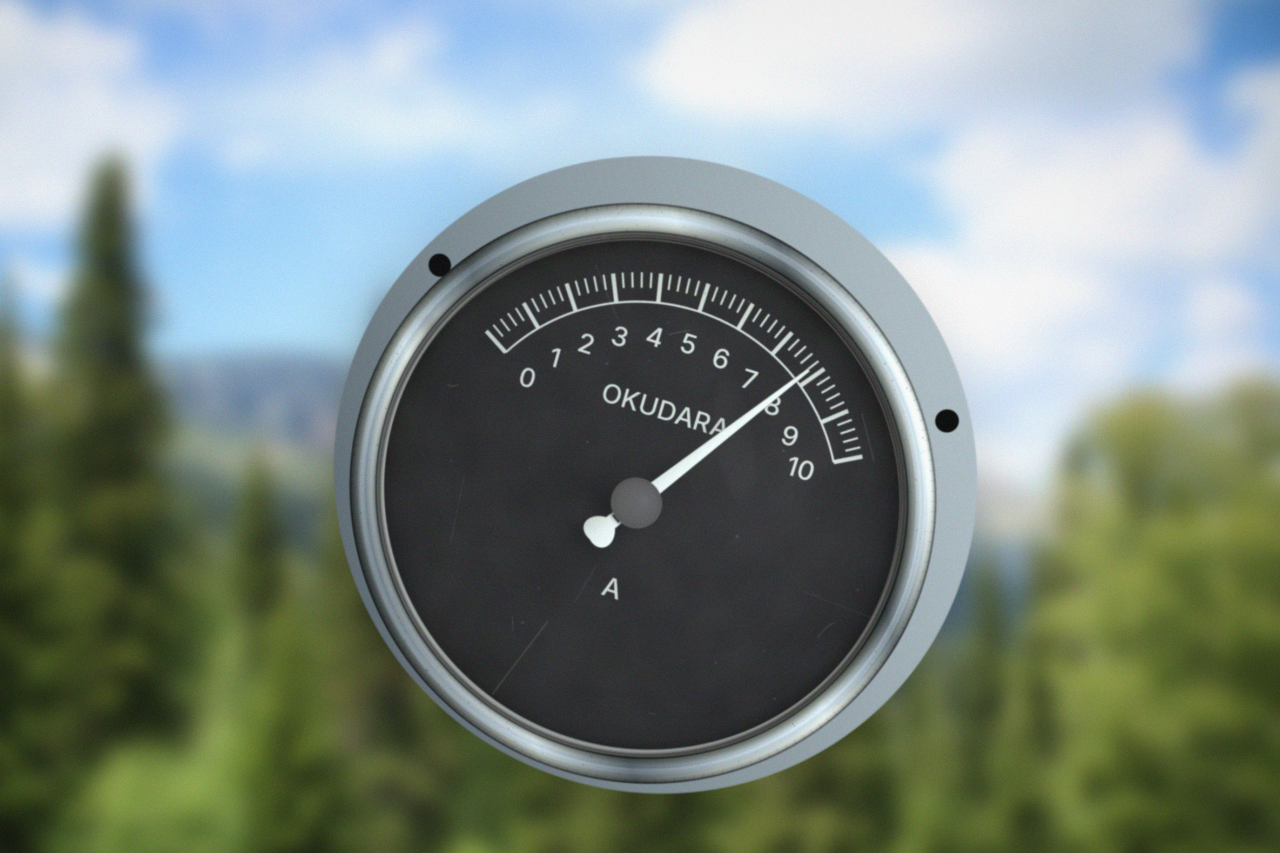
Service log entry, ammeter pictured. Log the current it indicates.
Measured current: 7.8 A
